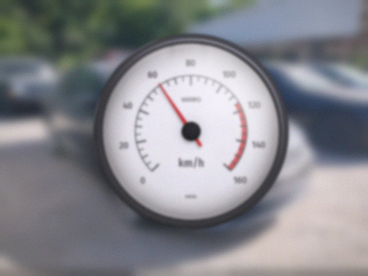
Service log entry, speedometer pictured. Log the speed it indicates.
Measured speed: 60 km/h
